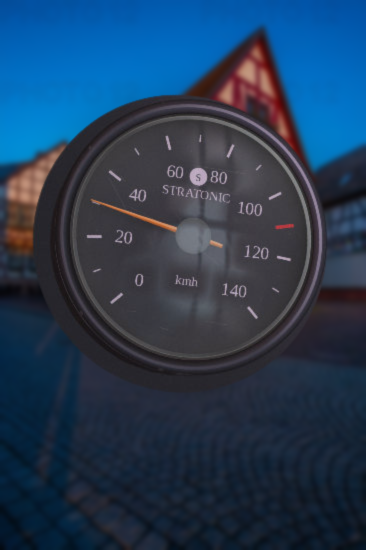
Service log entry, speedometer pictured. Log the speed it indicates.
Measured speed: 30 km/h
